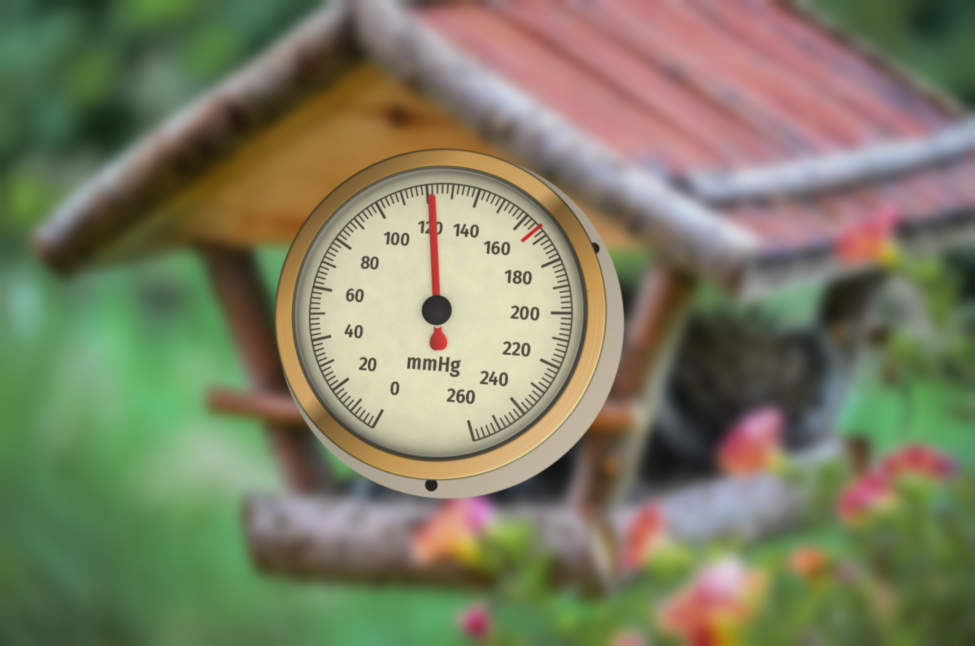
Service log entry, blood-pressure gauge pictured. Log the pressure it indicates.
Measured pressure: 122 mmHg
